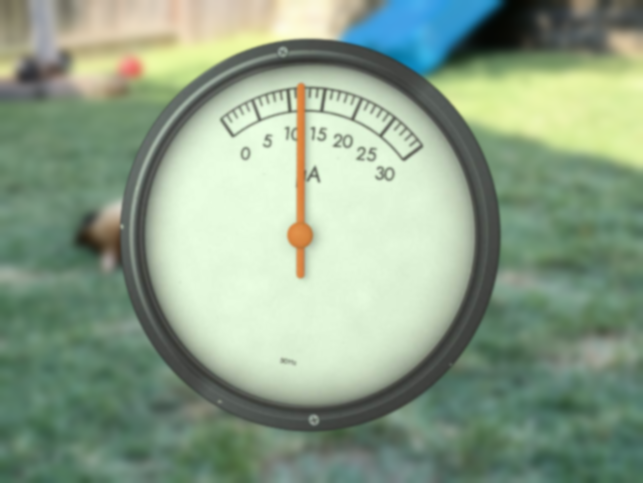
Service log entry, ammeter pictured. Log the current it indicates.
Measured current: 12 µA
